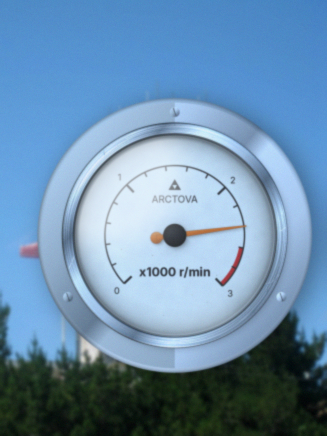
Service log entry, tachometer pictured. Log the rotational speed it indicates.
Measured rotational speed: 2400 rpm
